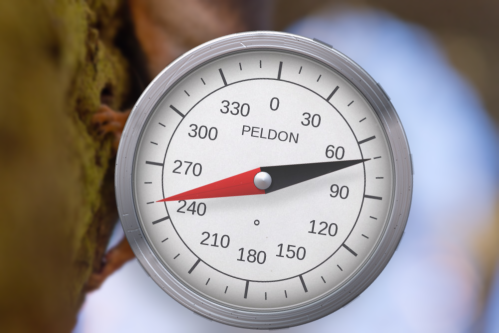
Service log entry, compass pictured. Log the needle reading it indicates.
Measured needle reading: 250 °
